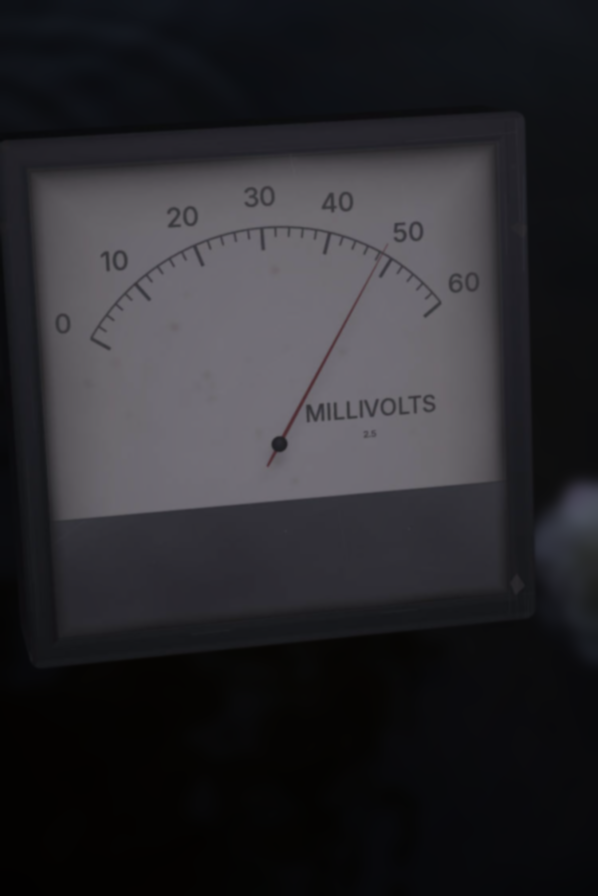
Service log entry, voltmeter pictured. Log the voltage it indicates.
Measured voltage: 48 mV
